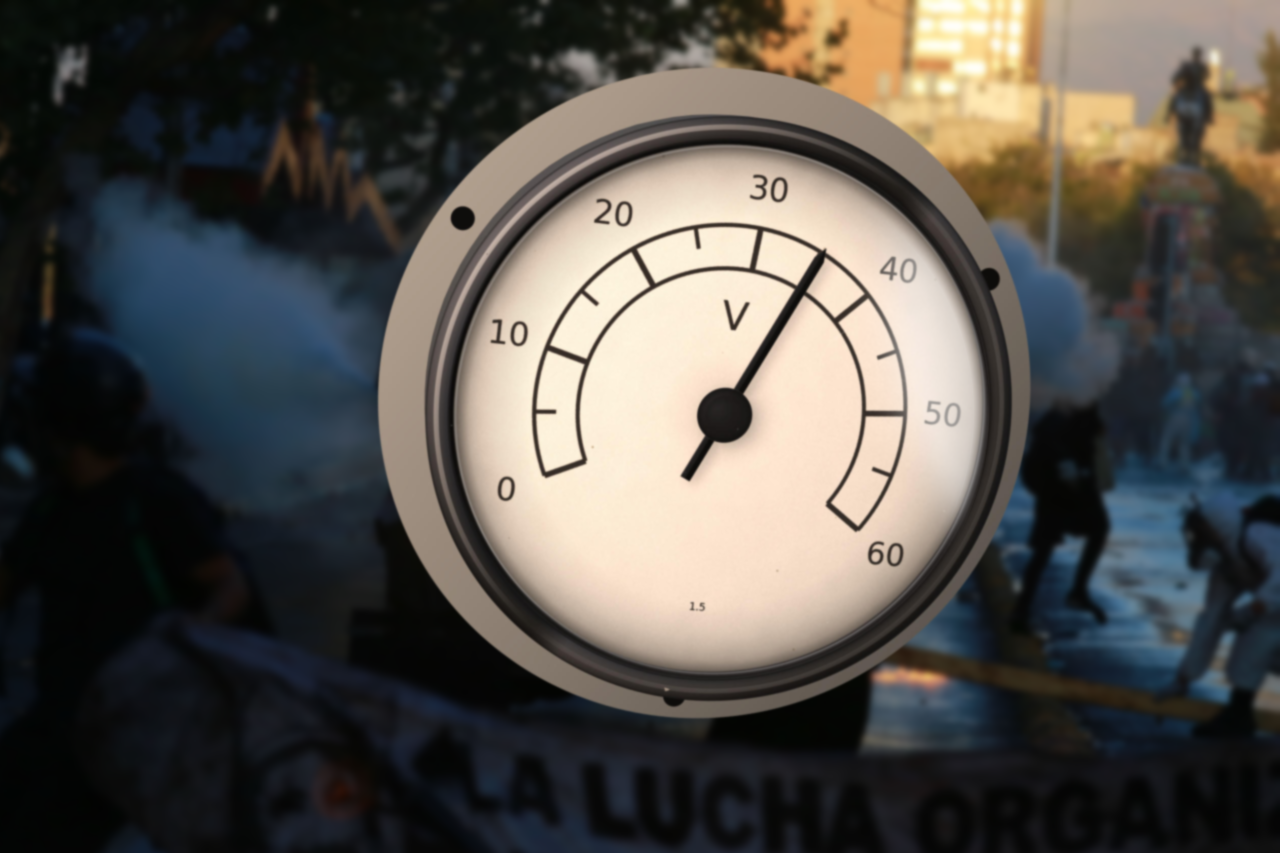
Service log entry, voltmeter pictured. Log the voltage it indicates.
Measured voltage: 35 V
